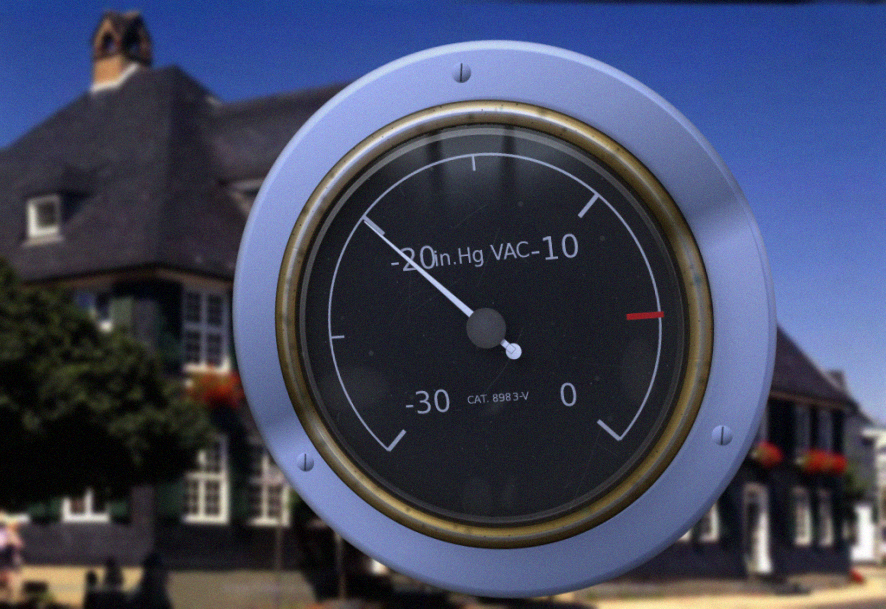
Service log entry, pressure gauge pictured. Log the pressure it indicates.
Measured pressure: -20 inHg
